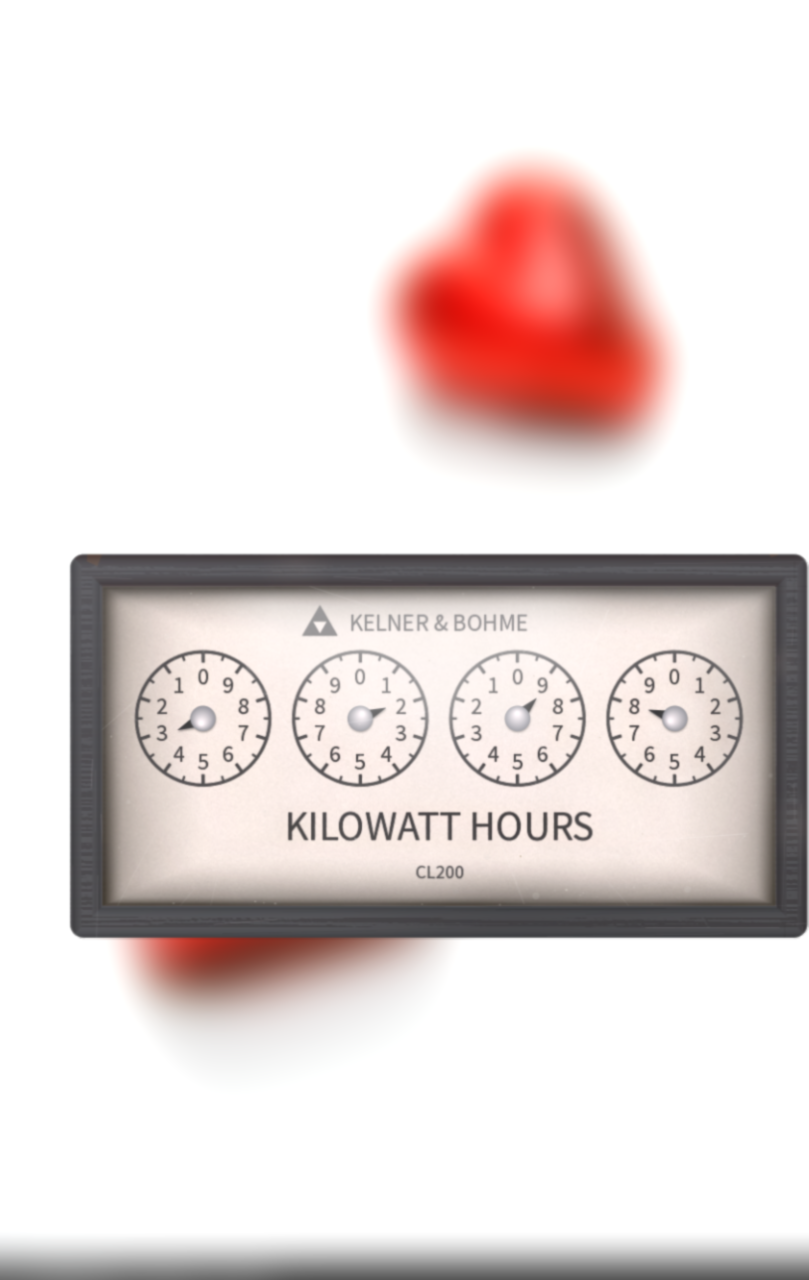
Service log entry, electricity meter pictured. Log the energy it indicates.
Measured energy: 3188 kWh
